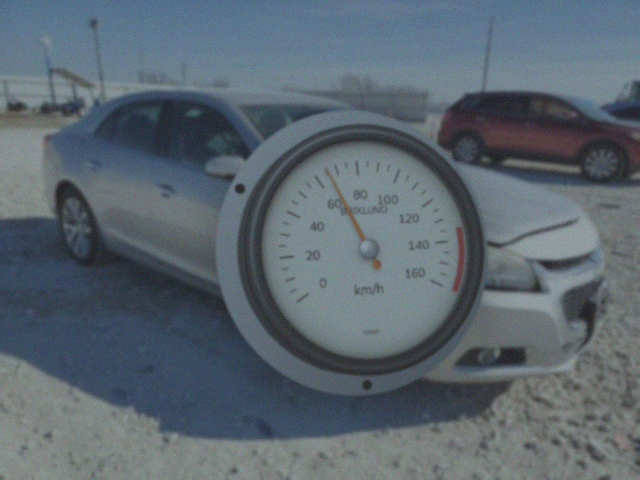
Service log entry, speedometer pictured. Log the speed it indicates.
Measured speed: 65 km/h
